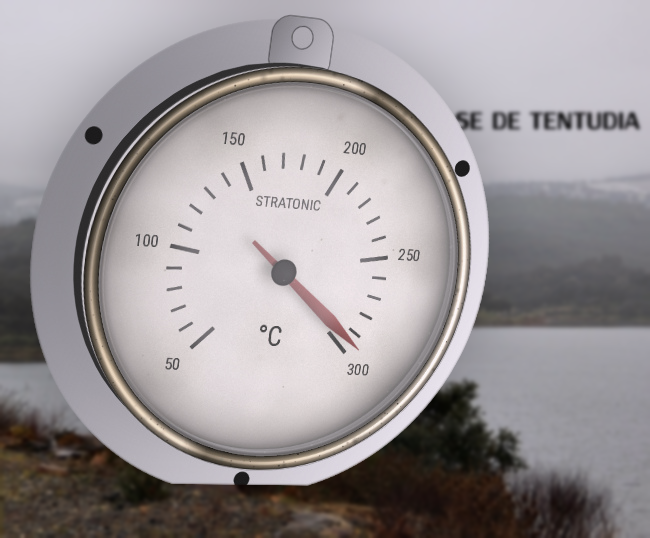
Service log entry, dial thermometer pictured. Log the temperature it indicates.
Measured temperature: 295 °C
